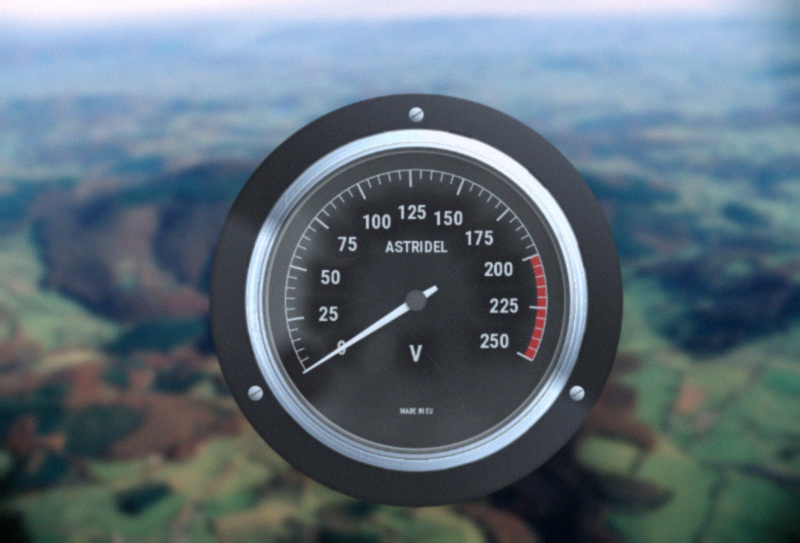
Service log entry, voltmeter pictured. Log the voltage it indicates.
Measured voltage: 0 V
